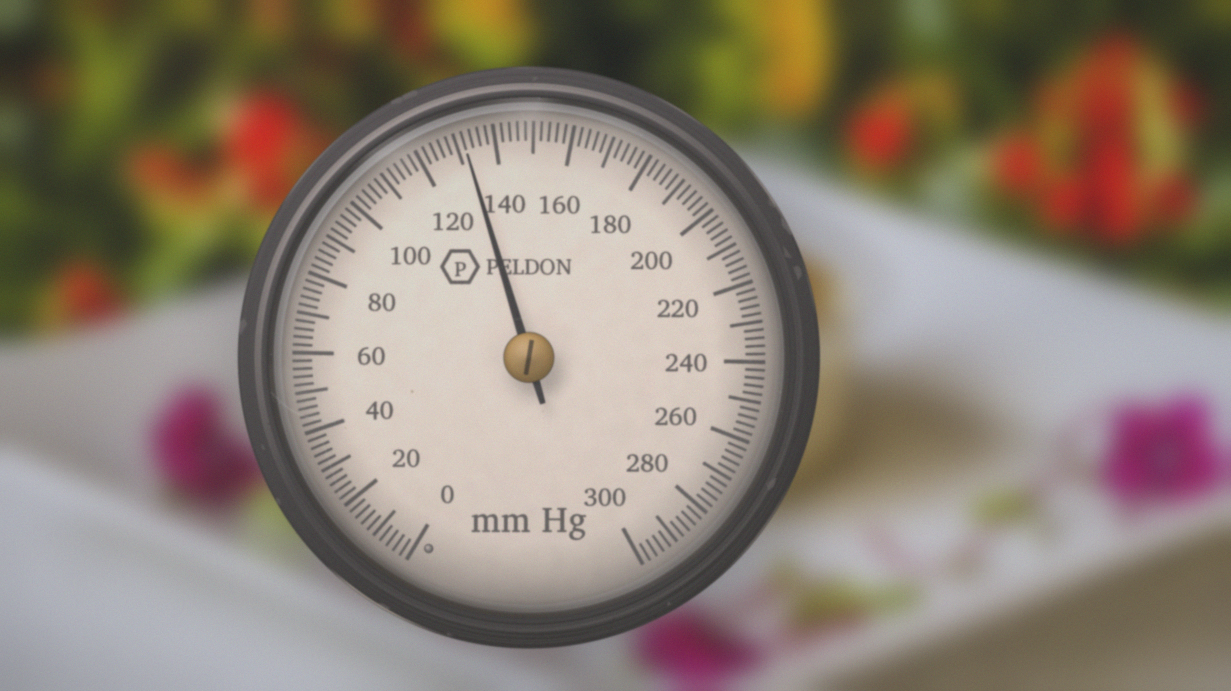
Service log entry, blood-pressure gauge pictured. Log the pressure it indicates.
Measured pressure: 132 mmHg
